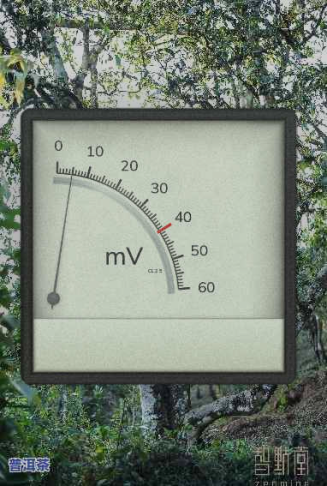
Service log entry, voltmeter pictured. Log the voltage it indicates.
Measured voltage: 5 mV
